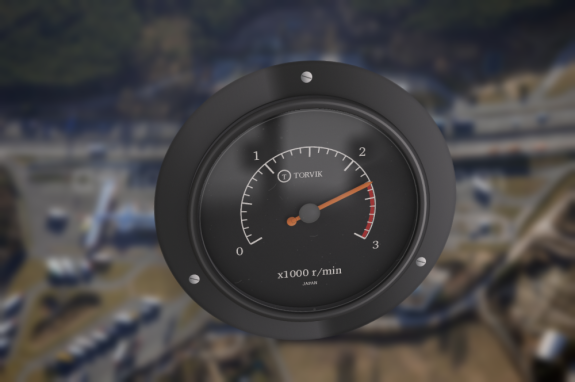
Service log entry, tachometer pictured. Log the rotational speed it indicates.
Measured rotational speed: 2300 rpm
